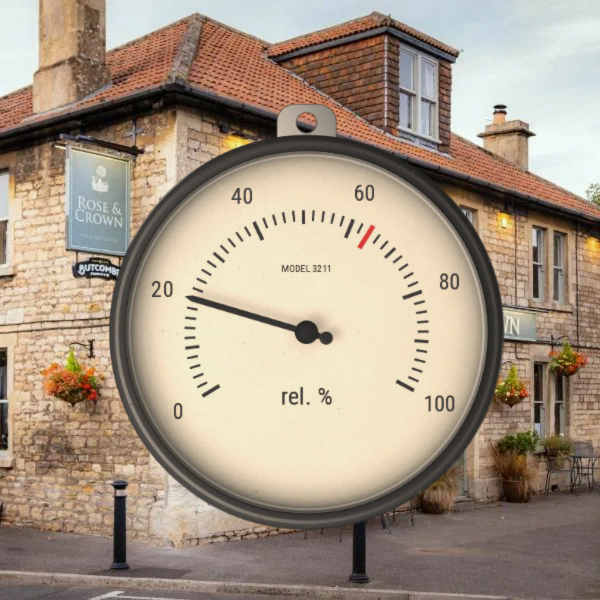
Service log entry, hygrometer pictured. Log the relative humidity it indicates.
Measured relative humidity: 20 %
